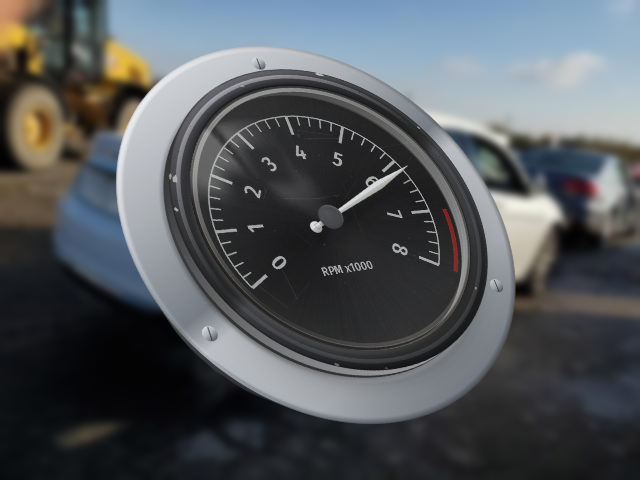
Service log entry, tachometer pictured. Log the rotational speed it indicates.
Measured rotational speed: 6200 rpm
